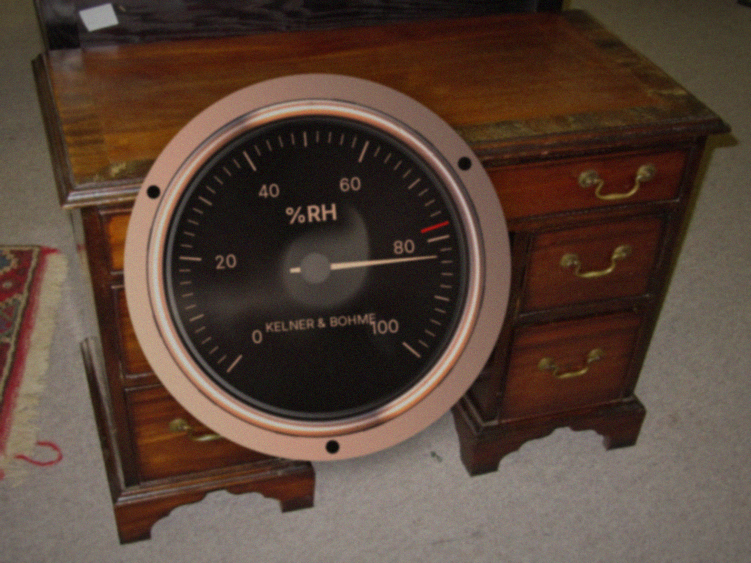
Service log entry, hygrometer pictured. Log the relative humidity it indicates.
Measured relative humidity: 83 %
